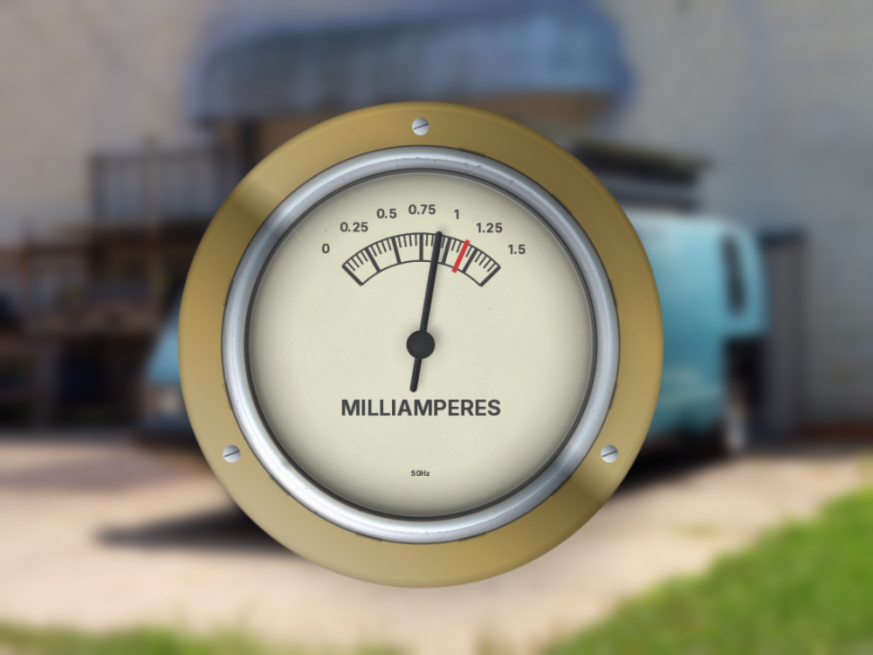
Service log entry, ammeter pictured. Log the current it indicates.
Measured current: 0.9 mA
